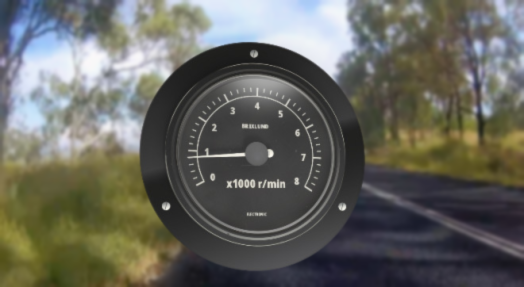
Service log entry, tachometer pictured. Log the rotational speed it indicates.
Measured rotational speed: 800 rpm
